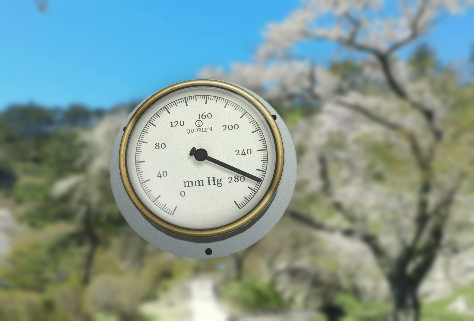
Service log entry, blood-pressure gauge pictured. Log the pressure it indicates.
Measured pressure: 270 mmHg
